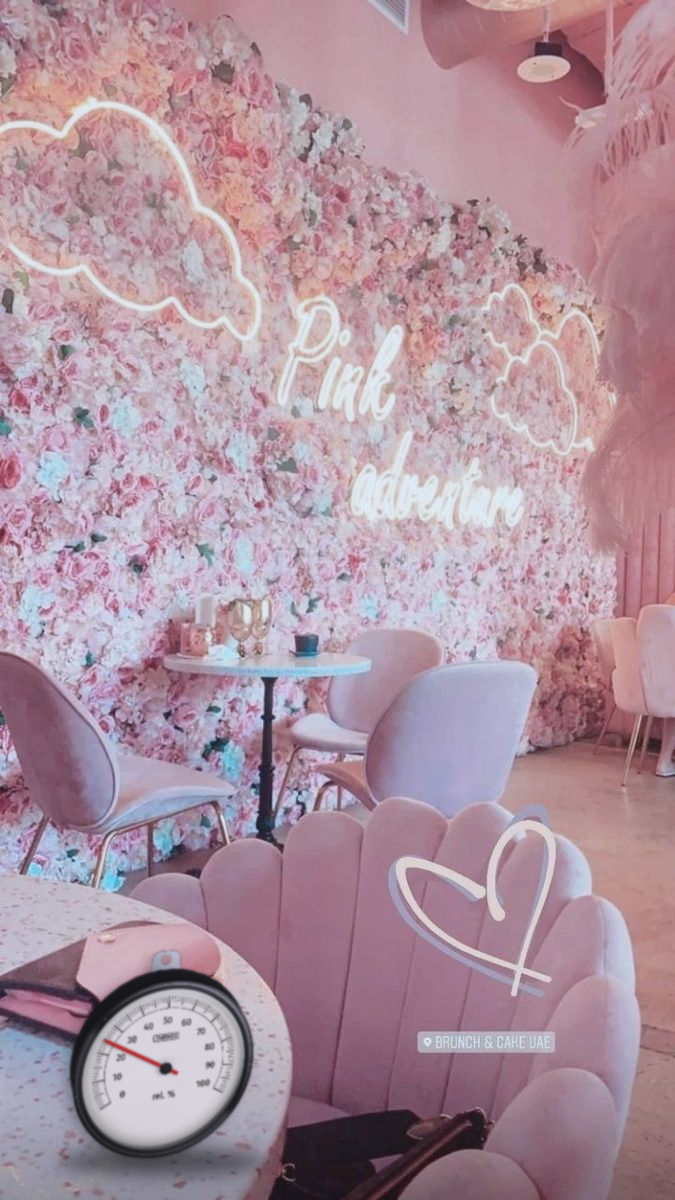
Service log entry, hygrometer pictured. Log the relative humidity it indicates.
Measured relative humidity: 25 %
